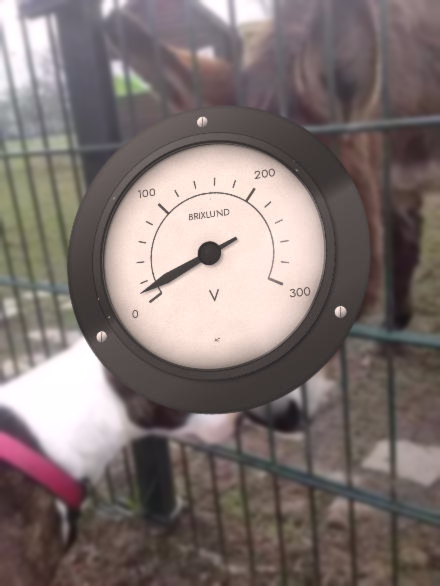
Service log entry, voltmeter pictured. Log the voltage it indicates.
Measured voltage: 10 V
